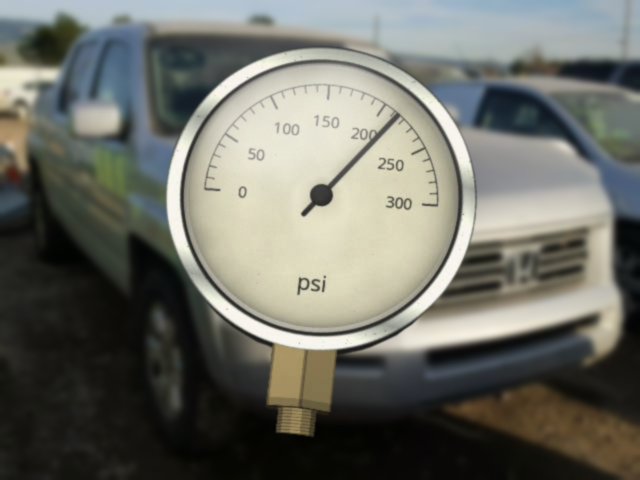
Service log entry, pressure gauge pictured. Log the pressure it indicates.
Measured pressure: 215 psi
